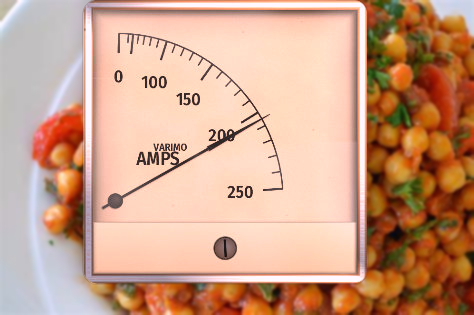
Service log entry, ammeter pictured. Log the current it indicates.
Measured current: 205 A
